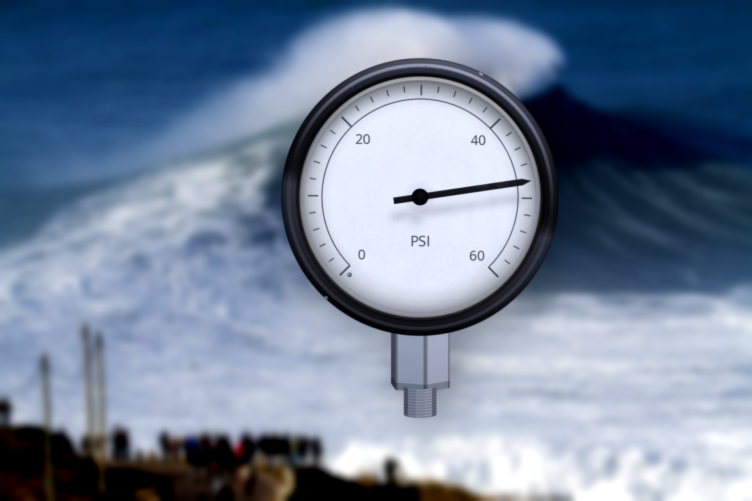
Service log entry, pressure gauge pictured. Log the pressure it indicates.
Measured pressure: 48 psi
